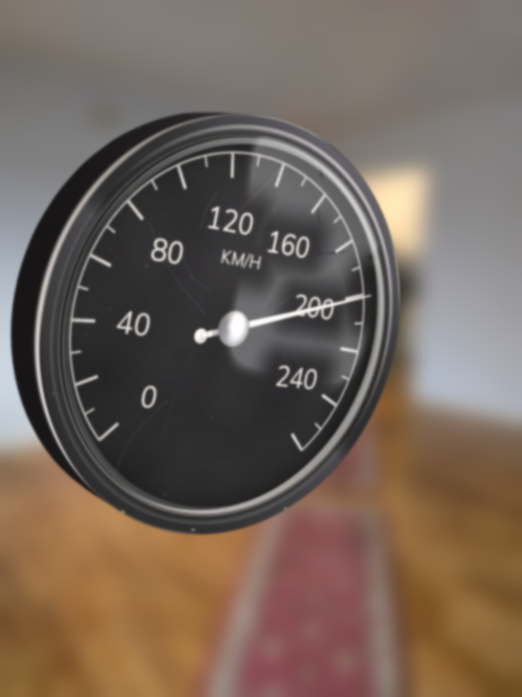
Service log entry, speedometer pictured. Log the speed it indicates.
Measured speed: 200 km/h
